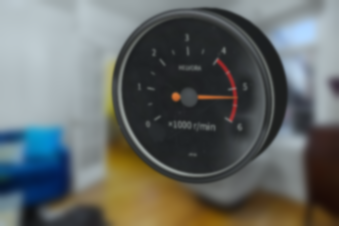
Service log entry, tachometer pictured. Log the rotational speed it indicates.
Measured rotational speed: 5250 rpm
